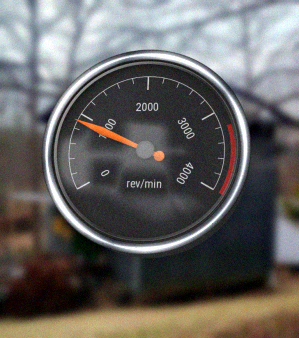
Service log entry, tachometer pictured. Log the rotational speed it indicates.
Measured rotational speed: 900 rpm
